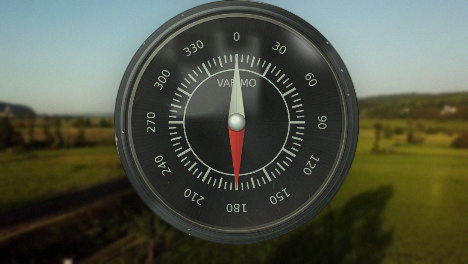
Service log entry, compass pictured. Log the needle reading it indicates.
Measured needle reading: 180 °
